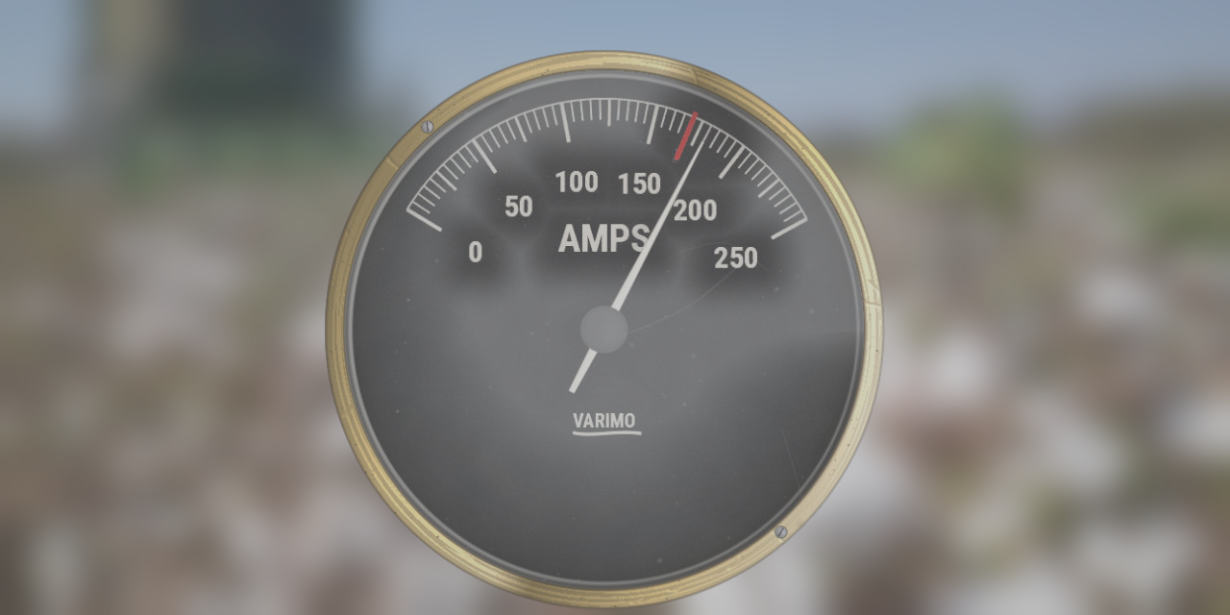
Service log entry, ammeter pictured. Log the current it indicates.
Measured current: 180 A
